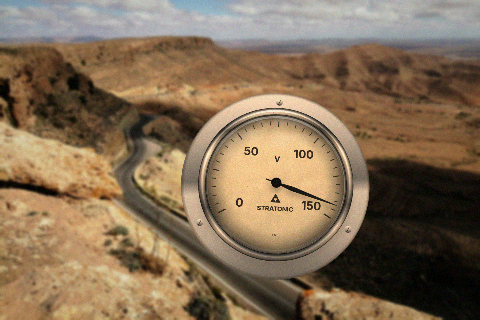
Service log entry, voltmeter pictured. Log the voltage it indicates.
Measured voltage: 142.5 V
